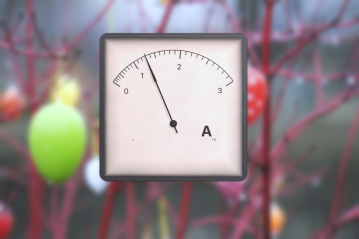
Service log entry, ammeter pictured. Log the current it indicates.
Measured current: 1.3 A
